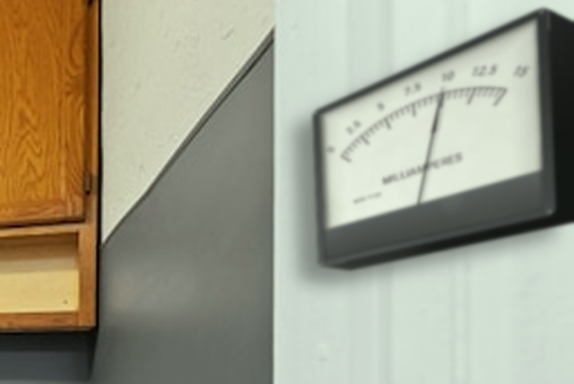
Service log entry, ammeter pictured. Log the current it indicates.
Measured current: 10 mA
